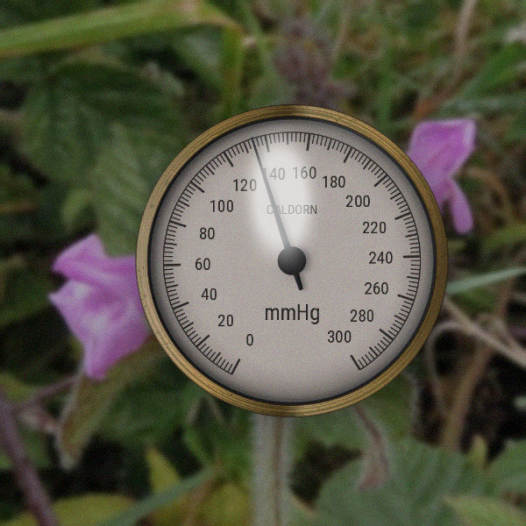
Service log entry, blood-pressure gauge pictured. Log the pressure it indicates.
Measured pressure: 134 mmHg
